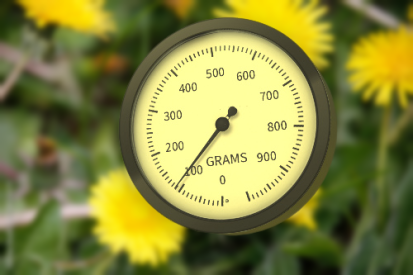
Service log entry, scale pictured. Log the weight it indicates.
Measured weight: 110 g
